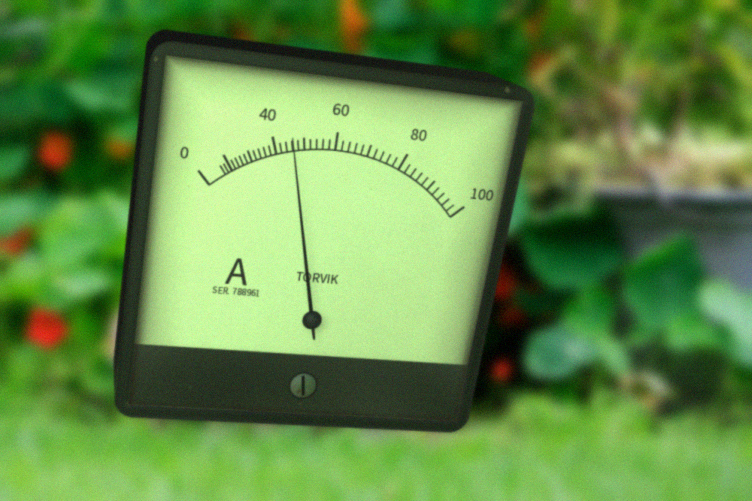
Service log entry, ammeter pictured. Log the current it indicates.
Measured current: 46 A
